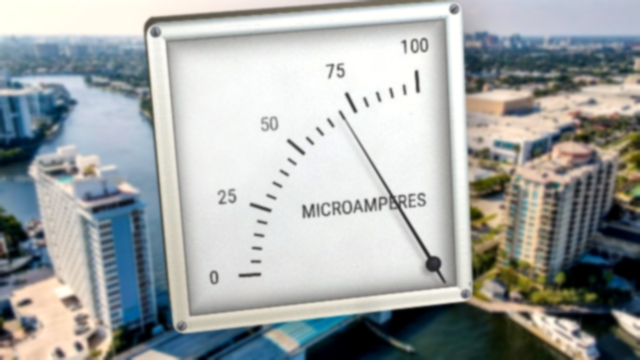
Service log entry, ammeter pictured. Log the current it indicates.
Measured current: 70 µA
